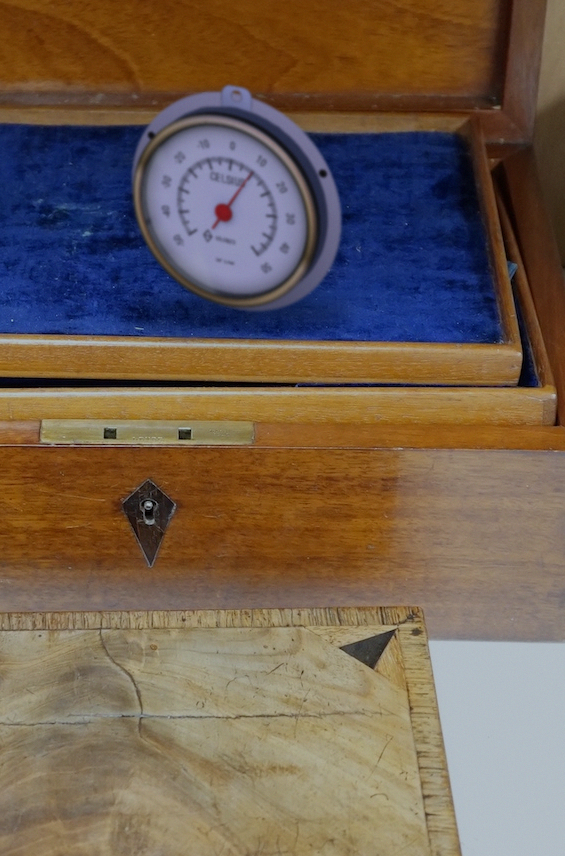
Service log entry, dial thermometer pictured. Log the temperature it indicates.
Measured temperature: 10 °C
